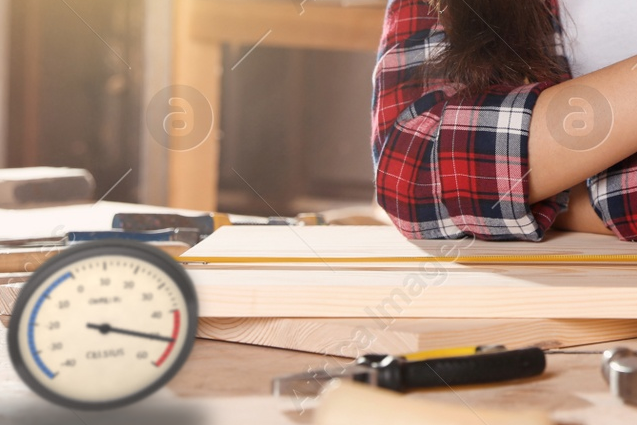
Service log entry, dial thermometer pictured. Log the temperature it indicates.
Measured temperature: 50 °C
